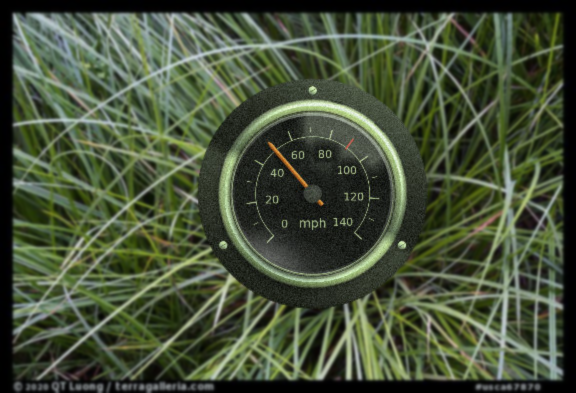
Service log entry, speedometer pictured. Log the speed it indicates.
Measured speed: 50 mph
